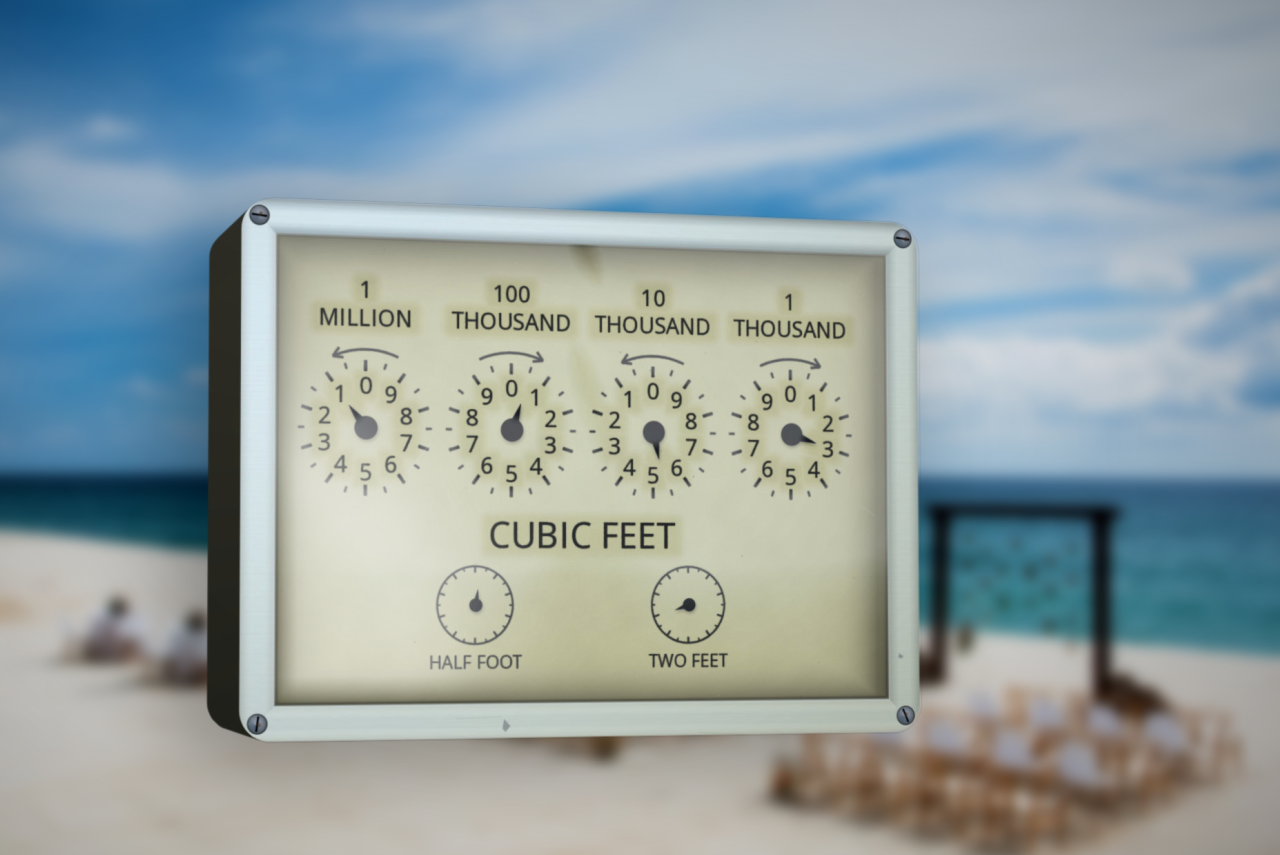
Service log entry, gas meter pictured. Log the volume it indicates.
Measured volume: 105300 ft³
